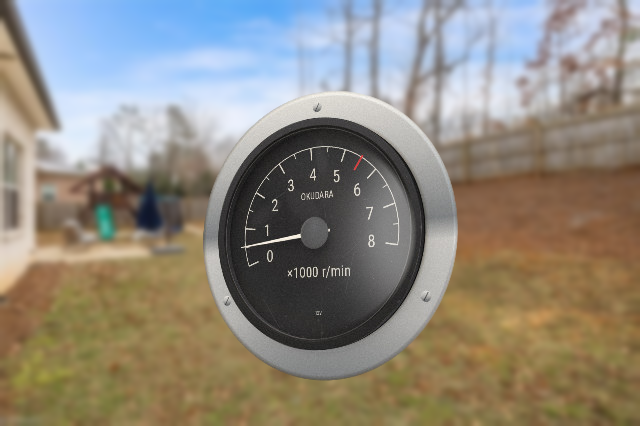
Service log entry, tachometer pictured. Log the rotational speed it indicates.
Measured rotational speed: 500 rpm
